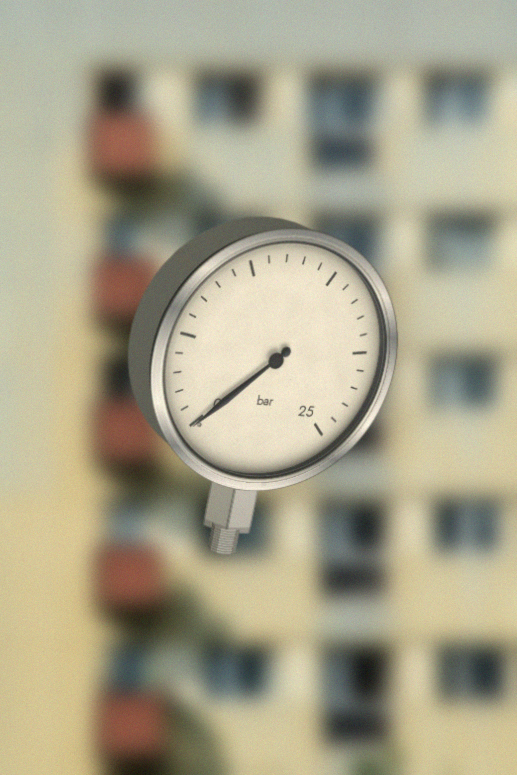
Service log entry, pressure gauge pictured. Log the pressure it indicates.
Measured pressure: 0 bar
